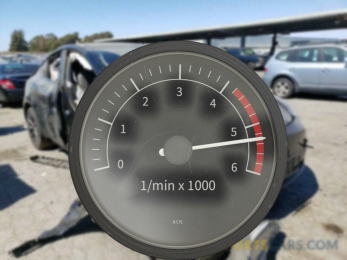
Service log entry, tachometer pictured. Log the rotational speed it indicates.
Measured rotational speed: 5300 rpm
